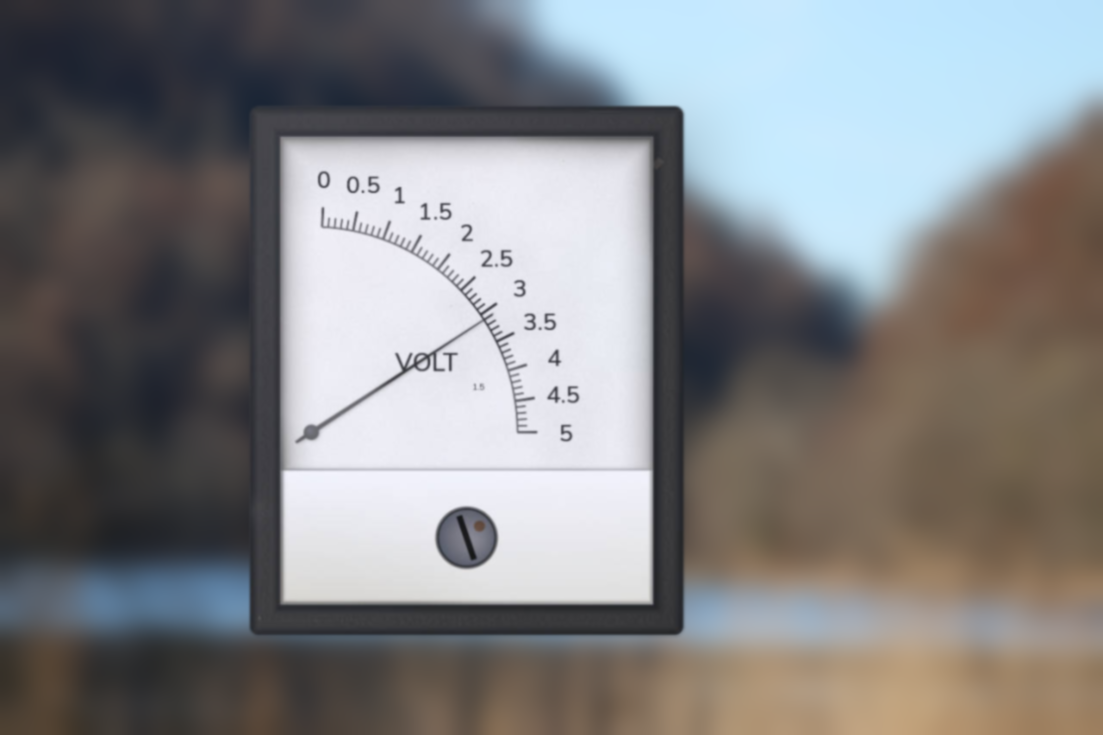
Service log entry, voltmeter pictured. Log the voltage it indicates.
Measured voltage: 3.1 V
